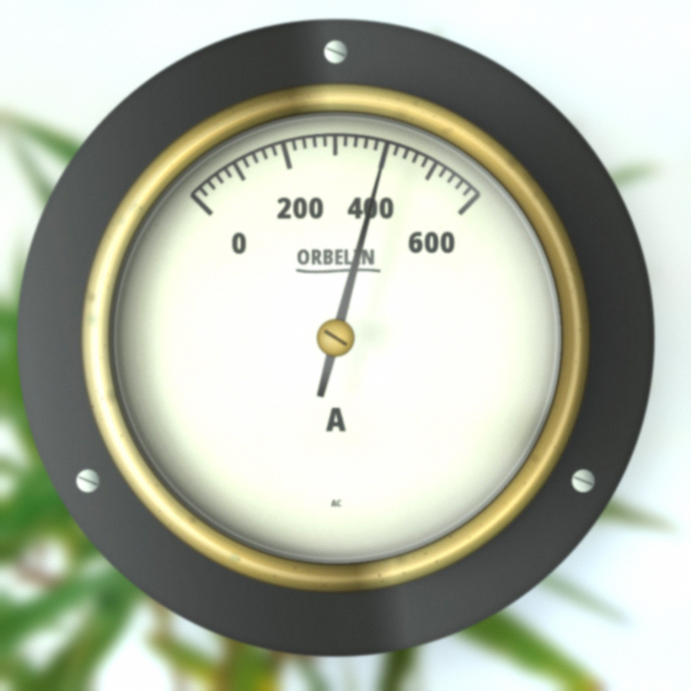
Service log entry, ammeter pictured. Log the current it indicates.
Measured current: 400 A
